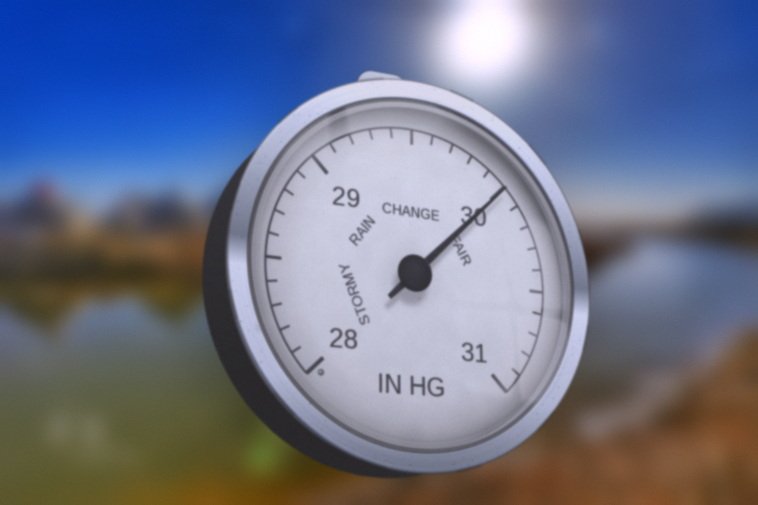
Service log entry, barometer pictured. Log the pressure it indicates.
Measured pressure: 30 inHg
